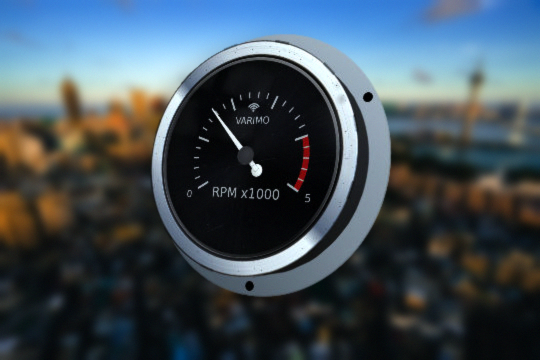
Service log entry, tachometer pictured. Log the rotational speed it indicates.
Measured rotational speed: 1600 rpm
